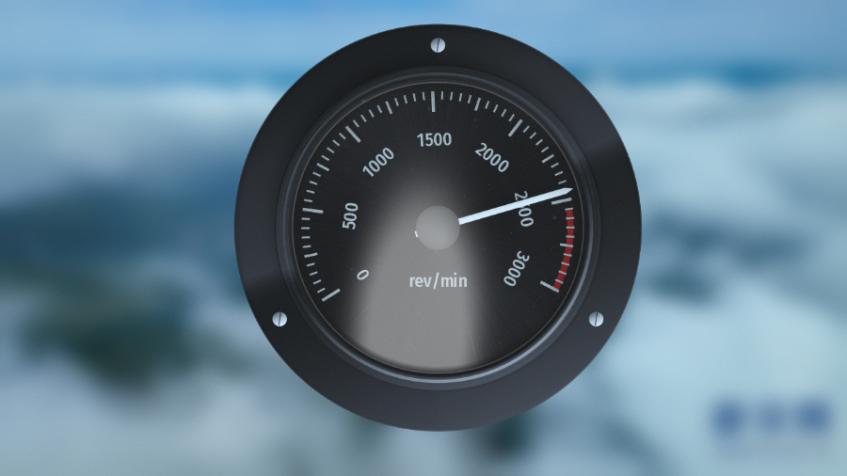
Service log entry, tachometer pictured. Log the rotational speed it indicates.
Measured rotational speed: 2450 rpm
